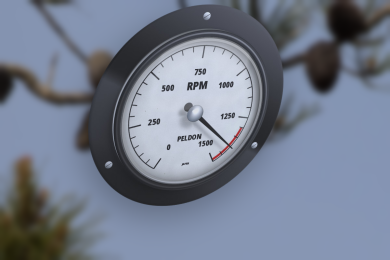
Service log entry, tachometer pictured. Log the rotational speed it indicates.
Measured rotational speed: 1400 rpm
